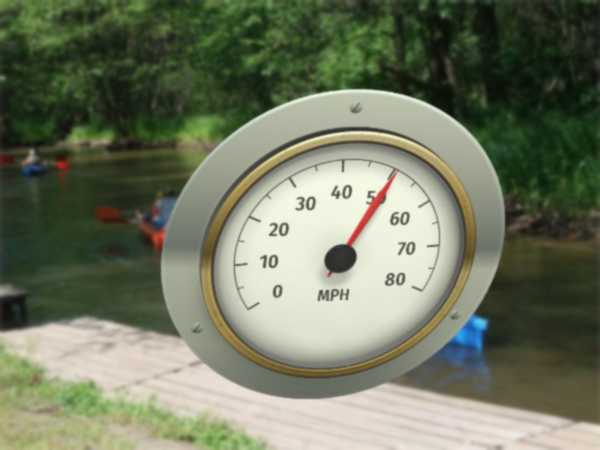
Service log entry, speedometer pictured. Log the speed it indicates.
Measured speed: 50 mph
